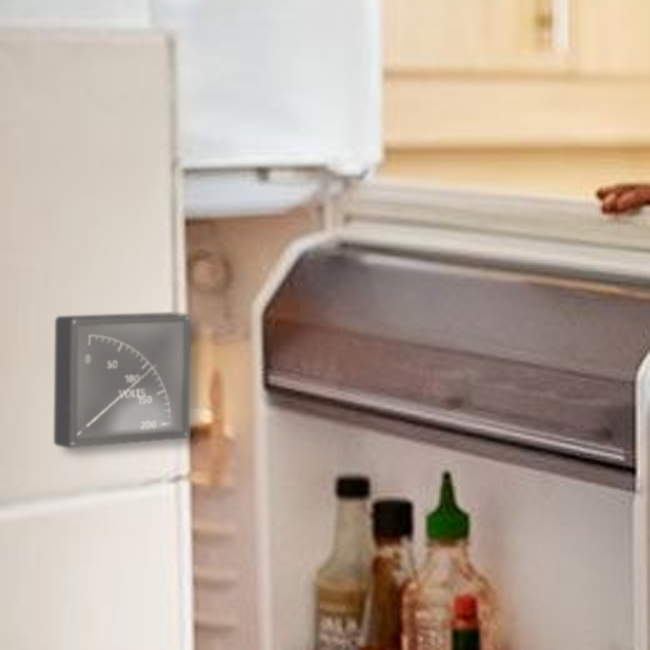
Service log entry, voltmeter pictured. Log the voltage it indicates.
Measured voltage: 110 V
